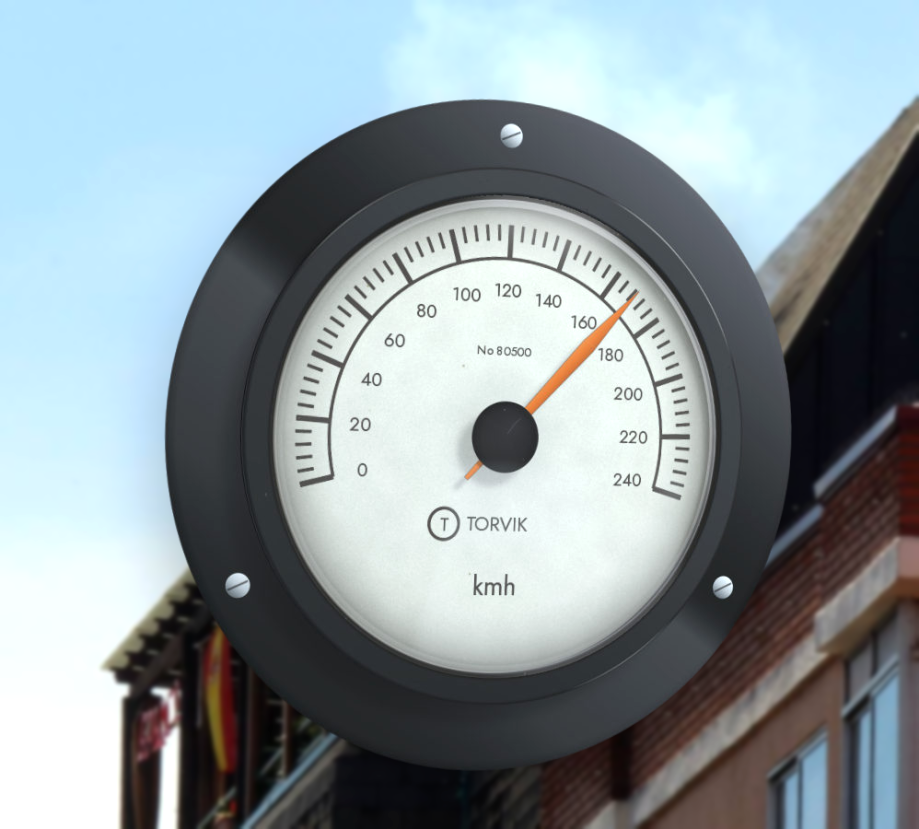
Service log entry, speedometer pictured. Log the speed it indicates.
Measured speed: 168 km/h
